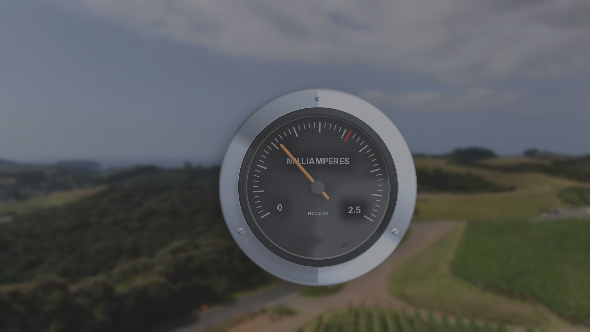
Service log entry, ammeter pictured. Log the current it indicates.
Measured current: 0.8 mA
